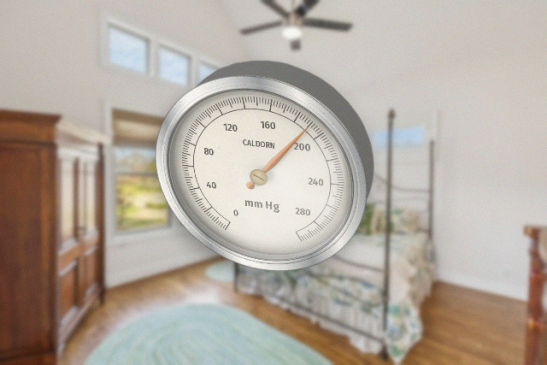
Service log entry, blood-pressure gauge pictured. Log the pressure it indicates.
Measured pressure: 190 mmHg
